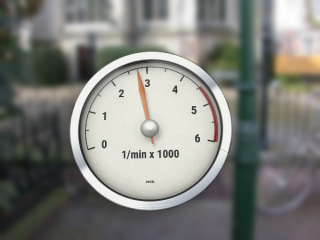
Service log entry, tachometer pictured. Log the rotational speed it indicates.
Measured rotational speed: 2750 rpm
